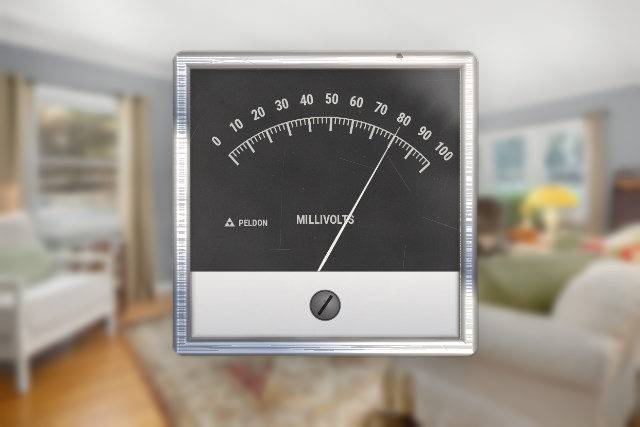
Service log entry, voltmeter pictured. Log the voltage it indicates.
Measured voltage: 80 mV
